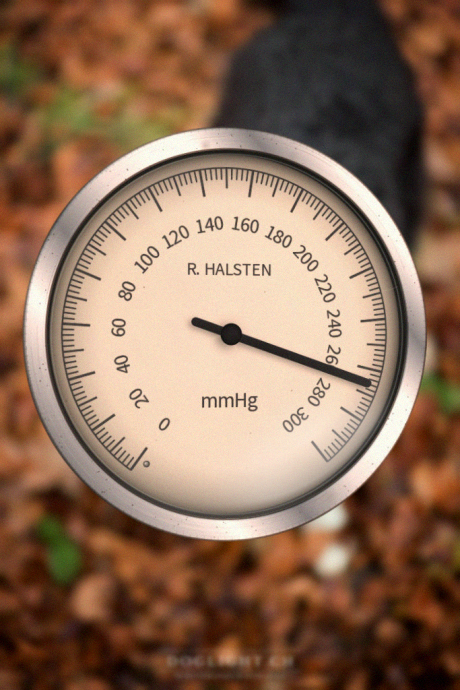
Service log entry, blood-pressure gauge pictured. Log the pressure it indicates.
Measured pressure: 266 mmHg
